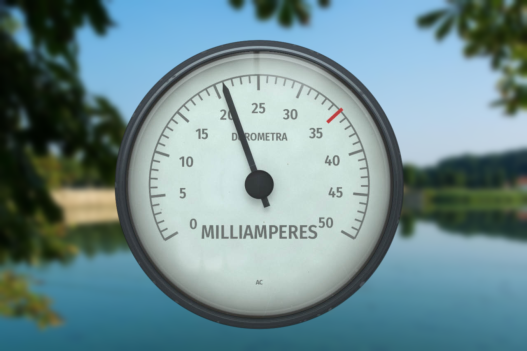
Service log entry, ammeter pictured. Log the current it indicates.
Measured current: 21 mA
